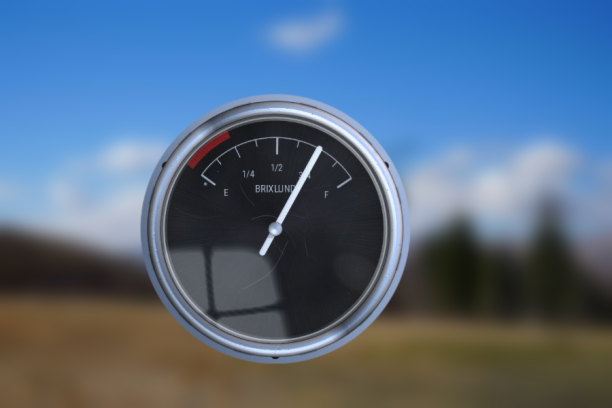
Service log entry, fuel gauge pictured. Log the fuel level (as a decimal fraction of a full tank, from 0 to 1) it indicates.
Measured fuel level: 0.75
